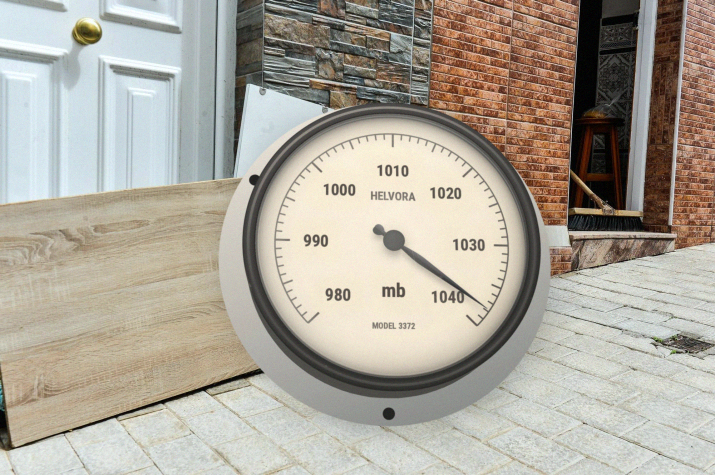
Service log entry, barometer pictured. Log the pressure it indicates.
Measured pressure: 1038 mbar
